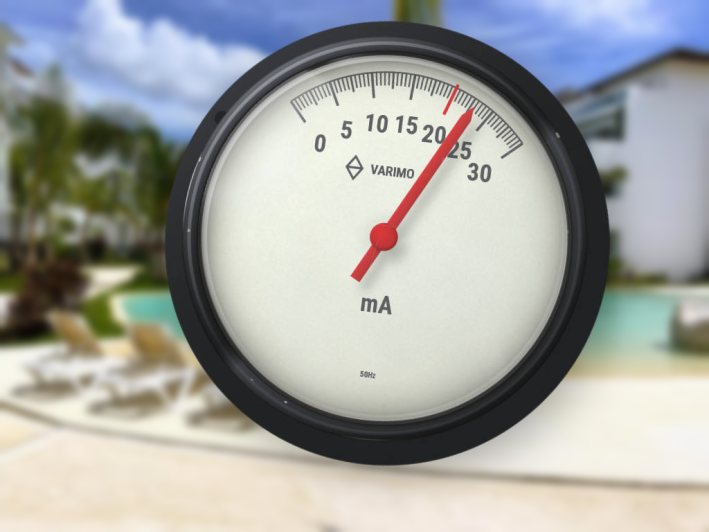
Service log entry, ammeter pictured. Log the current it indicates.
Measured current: 23 mA
